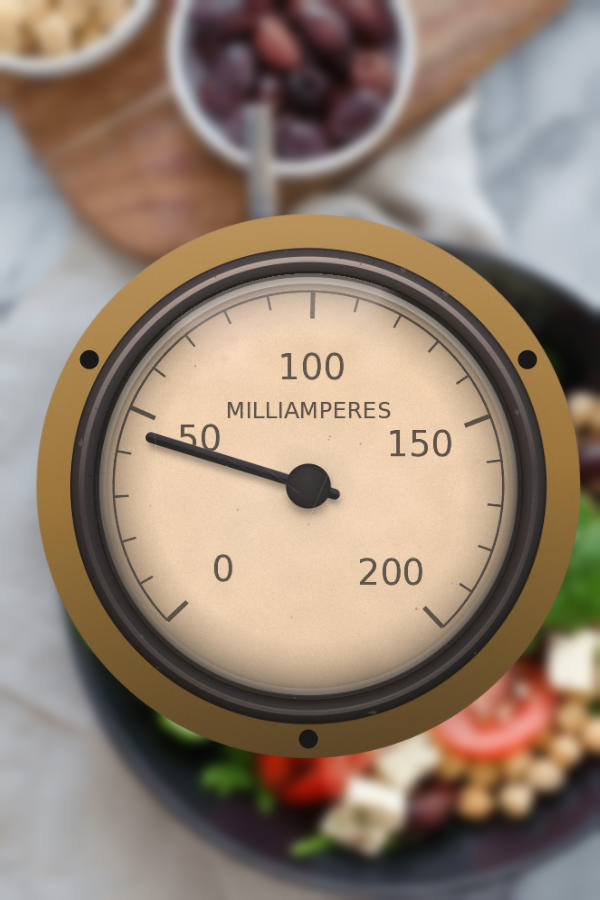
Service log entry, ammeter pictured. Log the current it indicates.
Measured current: 45 mA
